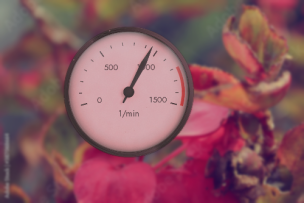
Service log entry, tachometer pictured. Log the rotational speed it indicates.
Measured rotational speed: 950 rpm
